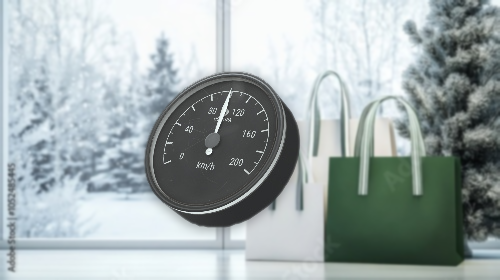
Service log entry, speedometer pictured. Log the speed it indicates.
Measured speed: 100 km/h
